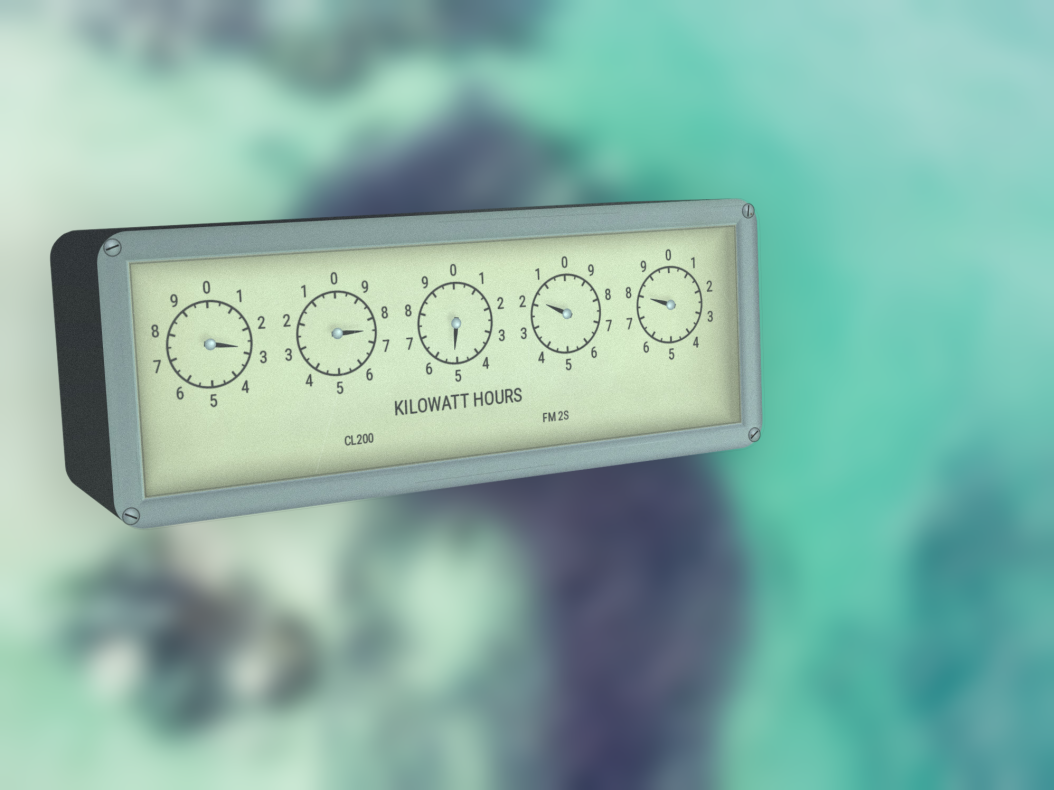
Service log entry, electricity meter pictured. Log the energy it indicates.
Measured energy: 27518 kWh
